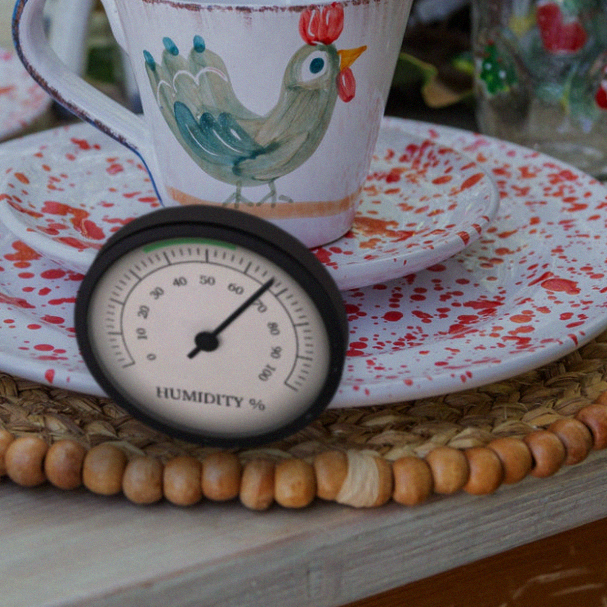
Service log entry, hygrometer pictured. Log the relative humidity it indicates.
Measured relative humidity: 66 %
